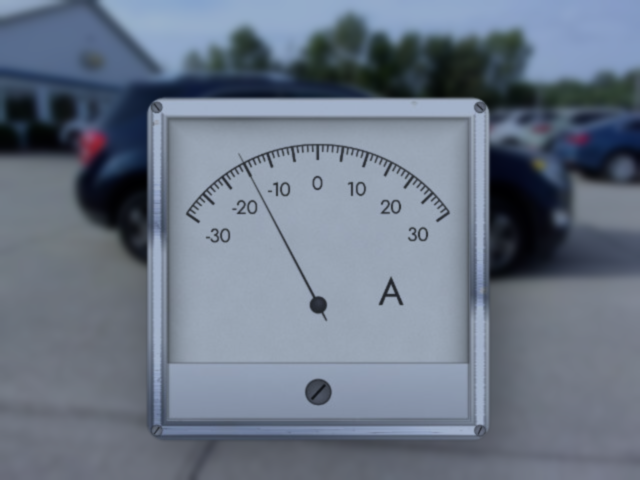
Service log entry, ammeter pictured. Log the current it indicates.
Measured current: -15 A
